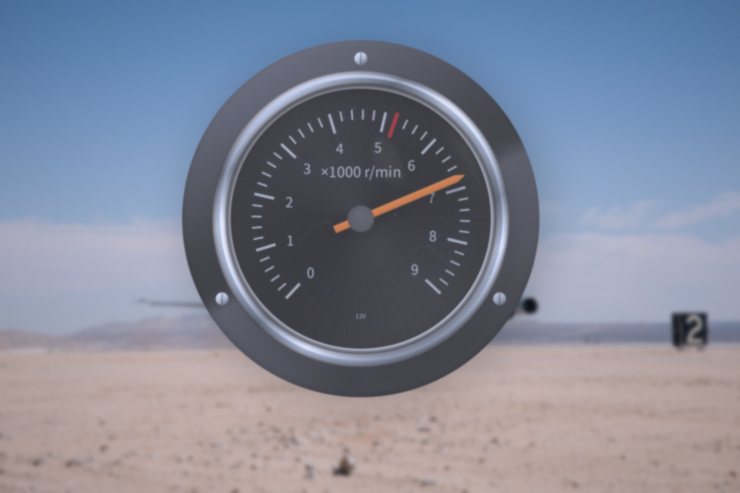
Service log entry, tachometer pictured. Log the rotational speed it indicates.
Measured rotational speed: 6800 rpm
